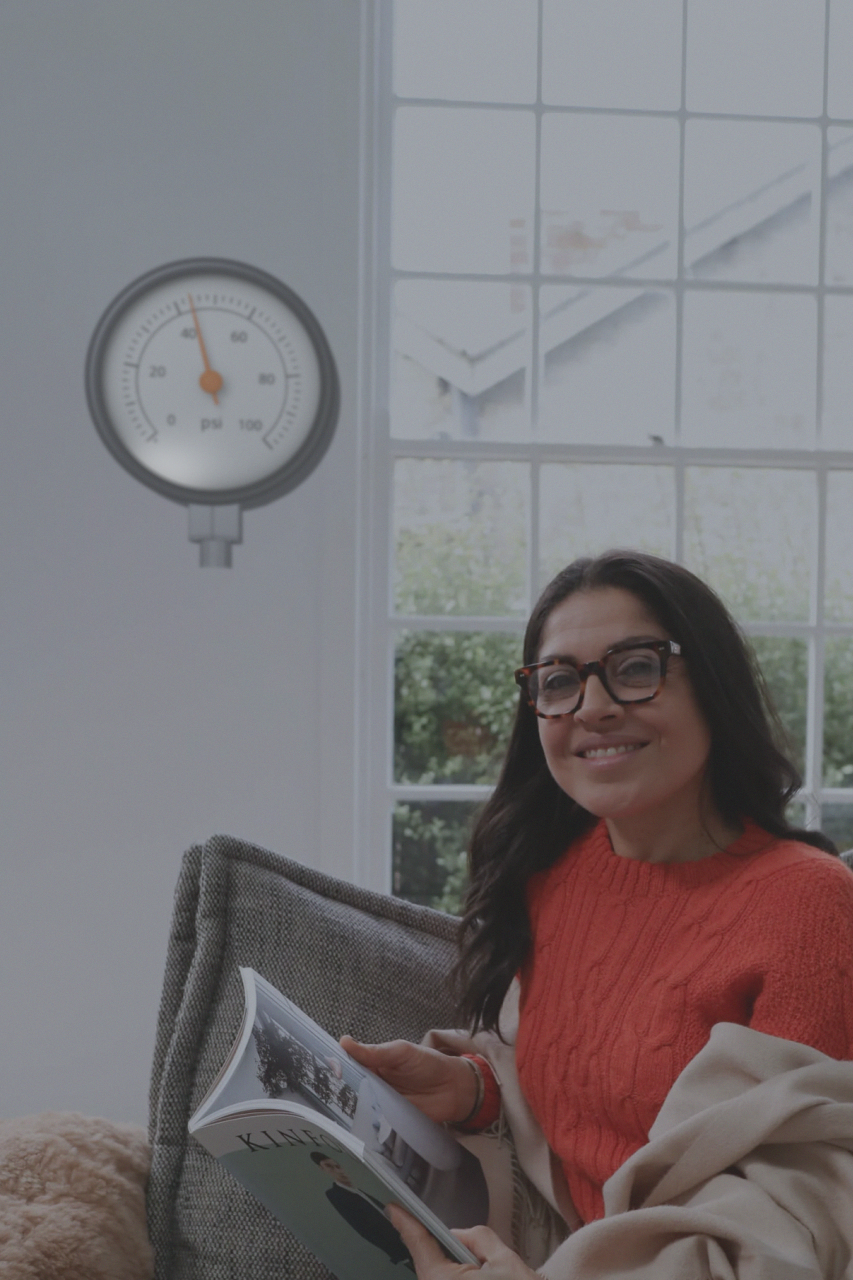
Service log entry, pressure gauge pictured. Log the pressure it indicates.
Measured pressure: 44 psi
